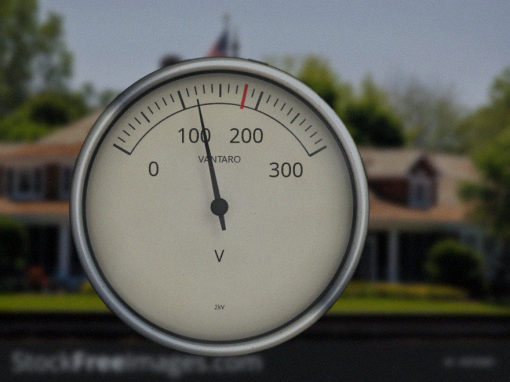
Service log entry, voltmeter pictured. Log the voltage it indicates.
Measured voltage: 120 V
